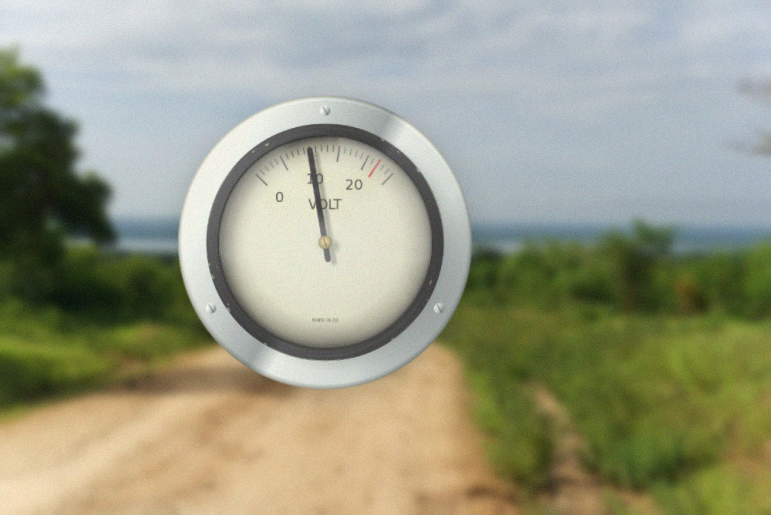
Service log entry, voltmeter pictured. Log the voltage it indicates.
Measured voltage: 10 V
